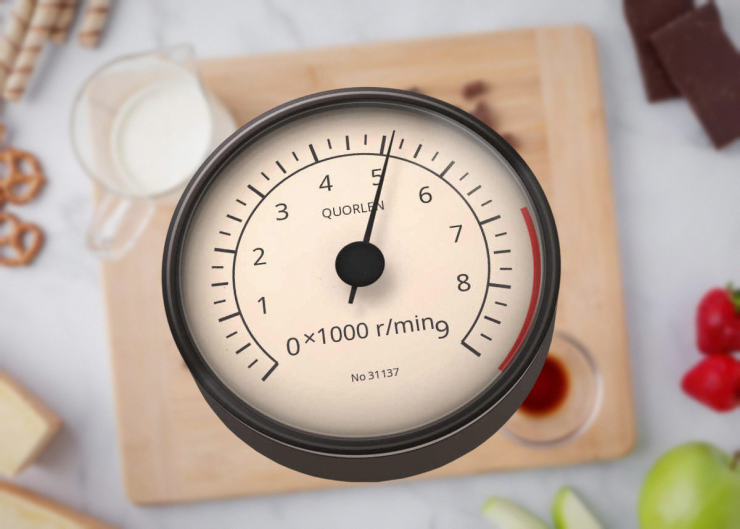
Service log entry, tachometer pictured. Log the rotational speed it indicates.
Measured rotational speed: 5125 rpm
